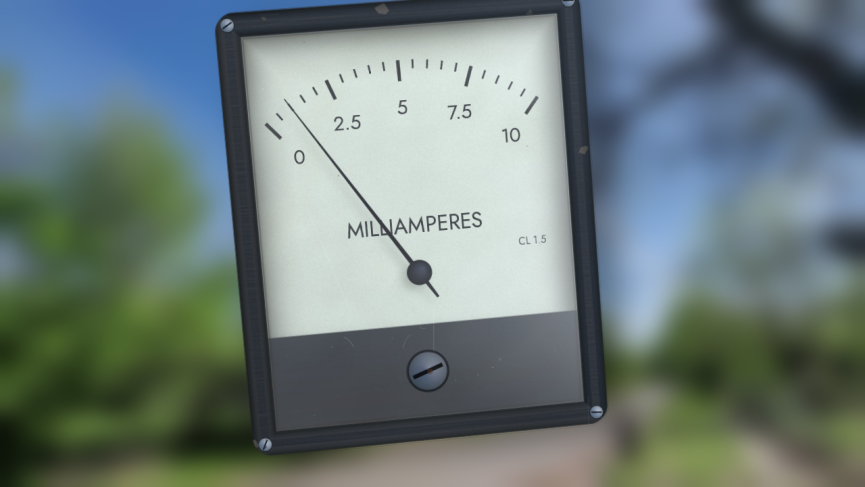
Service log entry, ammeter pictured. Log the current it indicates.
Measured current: 1 mA
